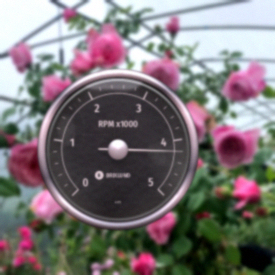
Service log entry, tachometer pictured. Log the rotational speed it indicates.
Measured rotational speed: 4200 rpm
